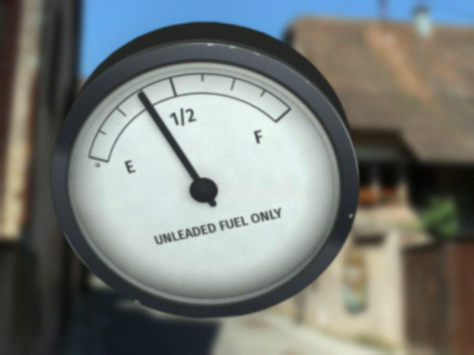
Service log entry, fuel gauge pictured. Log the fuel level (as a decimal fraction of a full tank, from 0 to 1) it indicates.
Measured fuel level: 0.375
